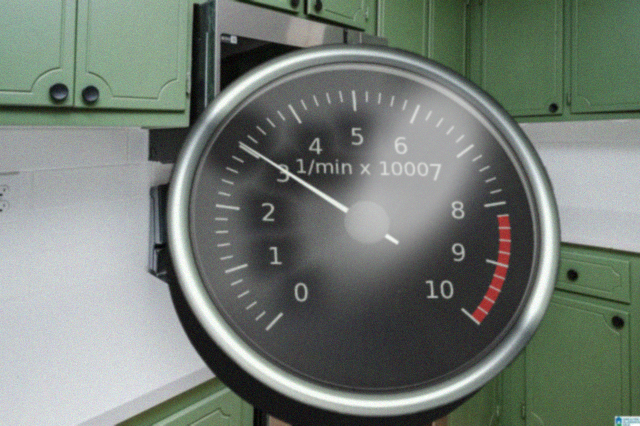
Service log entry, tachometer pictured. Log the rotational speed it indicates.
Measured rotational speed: 3000 rpm
